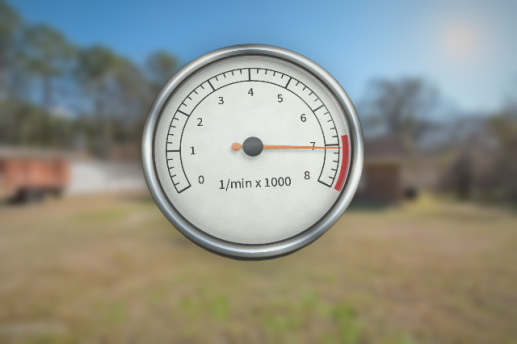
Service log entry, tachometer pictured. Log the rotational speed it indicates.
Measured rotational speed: 7100 rpm
